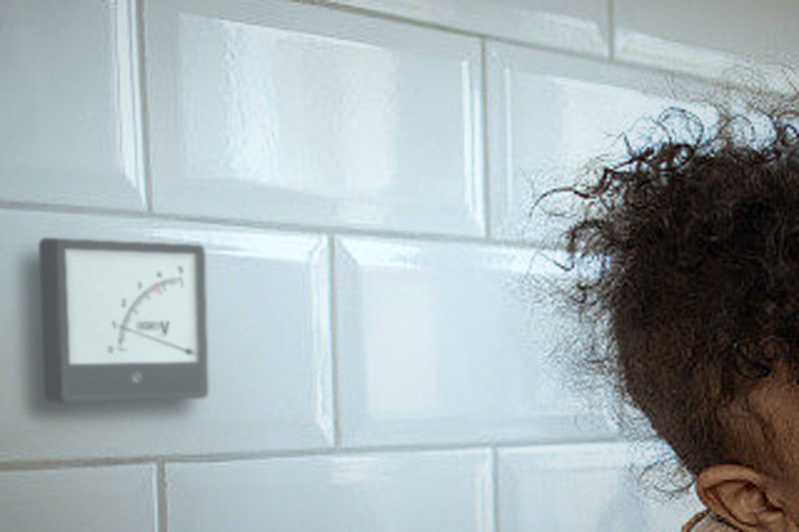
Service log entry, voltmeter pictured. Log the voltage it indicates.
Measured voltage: 1 V
